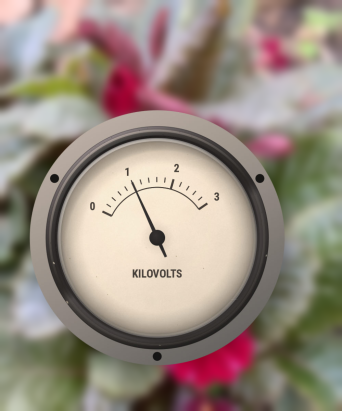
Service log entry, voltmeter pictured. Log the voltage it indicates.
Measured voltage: 1 kV
